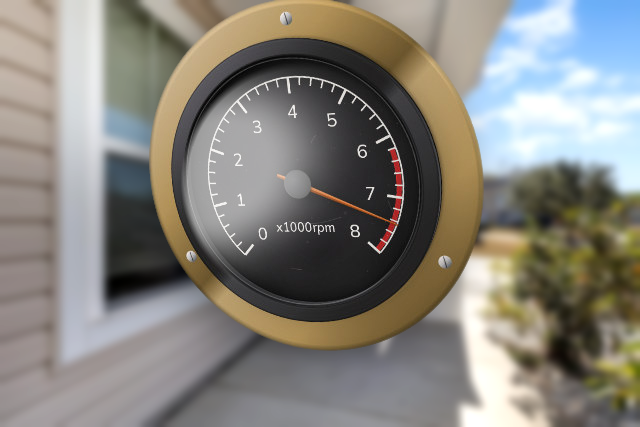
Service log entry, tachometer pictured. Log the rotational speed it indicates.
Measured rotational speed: 7400 rpm
